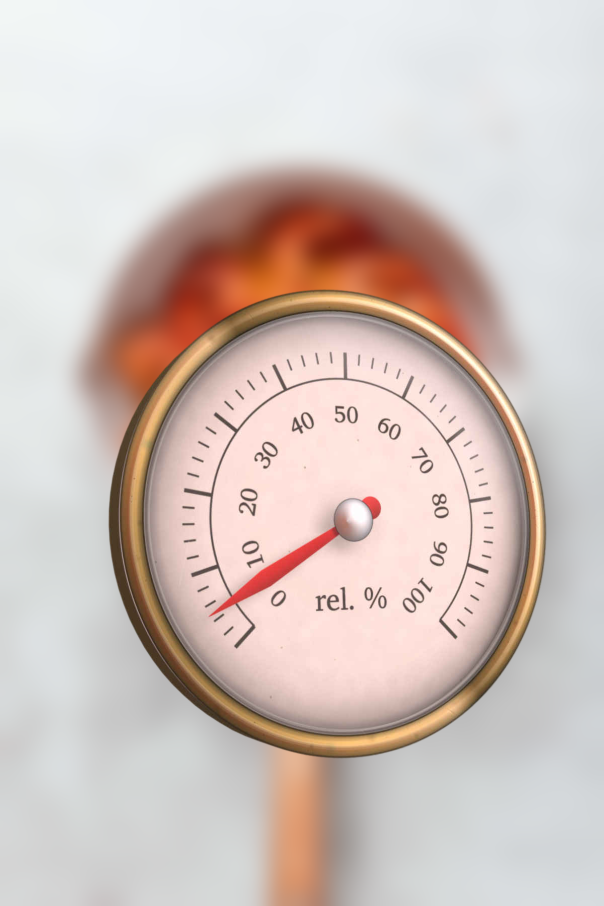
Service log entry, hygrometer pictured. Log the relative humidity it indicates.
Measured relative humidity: 5 %
